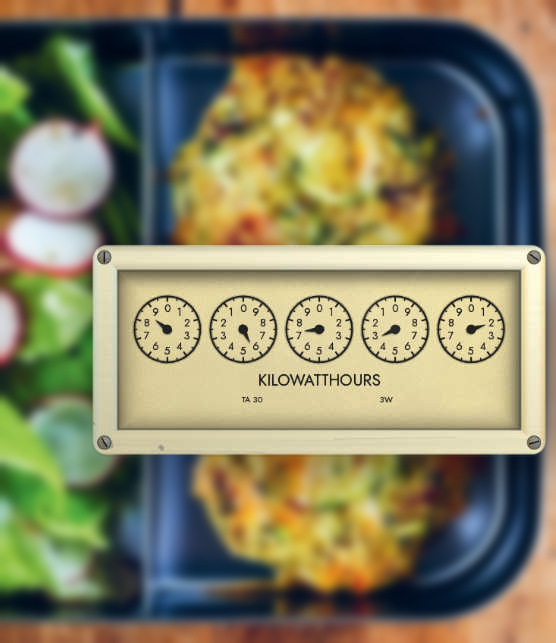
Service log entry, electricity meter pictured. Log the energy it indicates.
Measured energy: 85732 kWh
